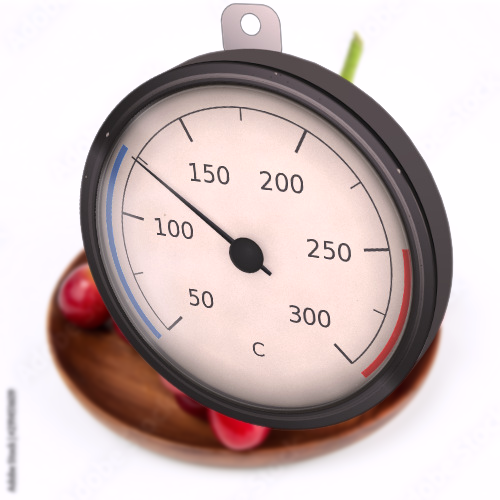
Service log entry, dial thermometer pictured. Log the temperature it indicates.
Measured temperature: 125 °C
